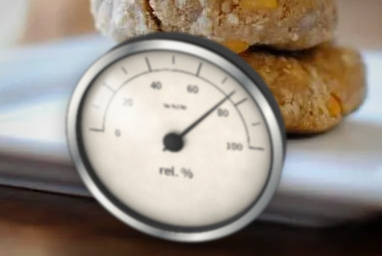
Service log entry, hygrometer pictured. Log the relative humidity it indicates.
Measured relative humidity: 75 %
